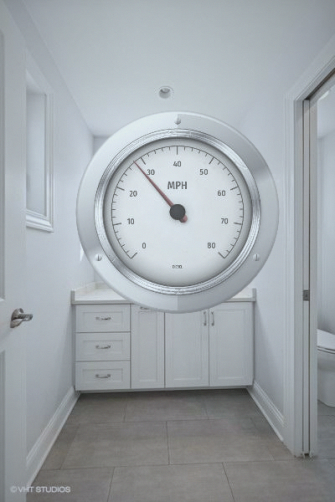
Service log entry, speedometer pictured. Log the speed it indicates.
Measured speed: 28 mph
